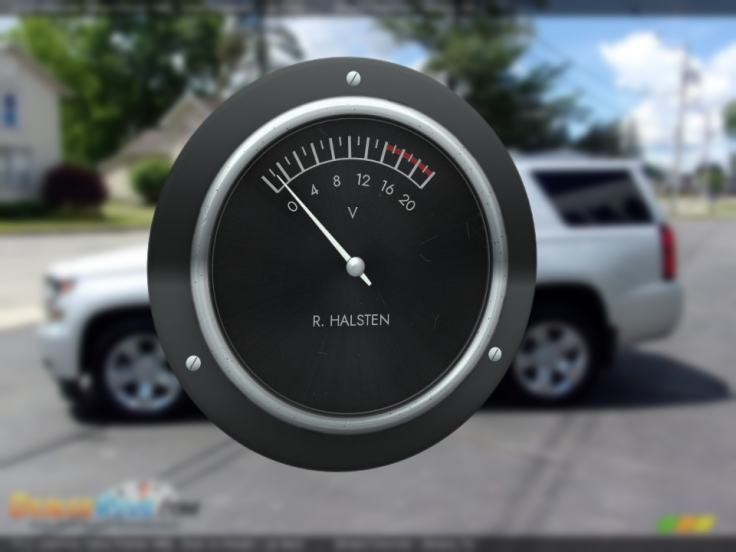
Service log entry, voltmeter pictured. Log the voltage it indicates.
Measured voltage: 1 V
